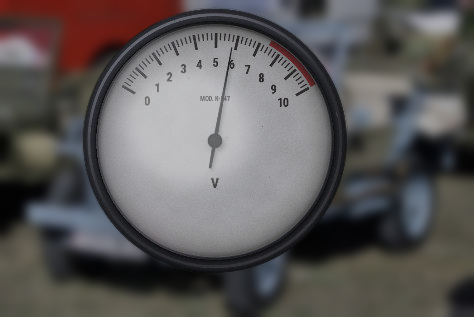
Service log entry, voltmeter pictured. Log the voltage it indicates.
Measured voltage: 5.8 V
